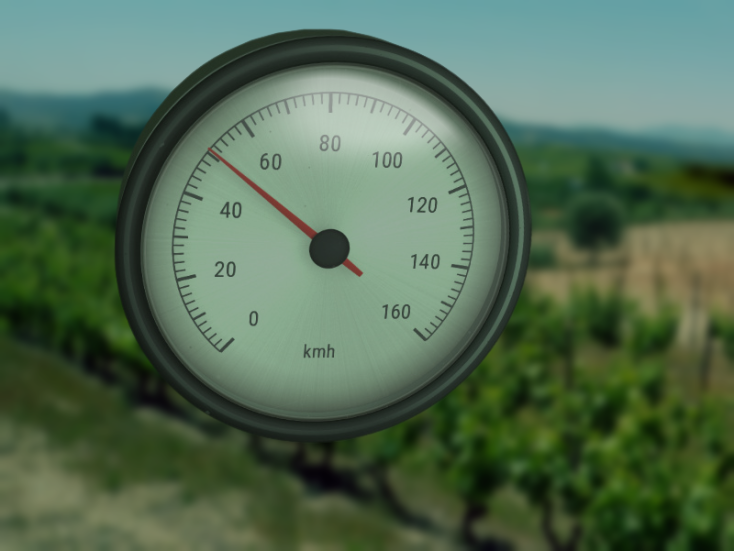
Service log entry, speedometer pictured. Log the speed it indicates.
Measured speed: 51 km/h
